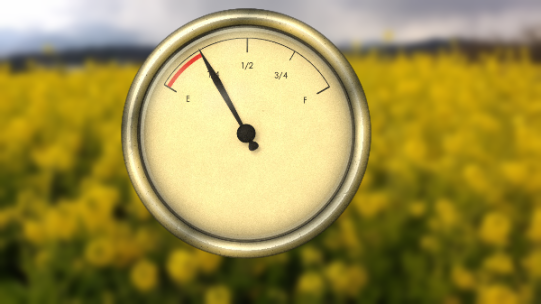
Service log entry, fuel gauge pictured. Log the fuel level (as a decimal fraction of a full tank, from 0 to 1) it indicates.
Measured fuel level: 0.25
